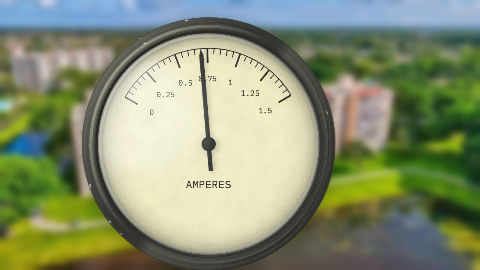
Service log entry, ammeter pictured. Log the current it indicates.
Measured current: 0.7 A
